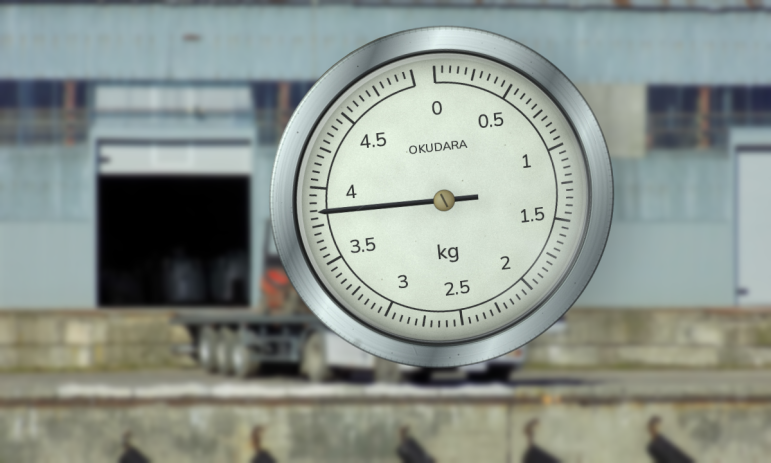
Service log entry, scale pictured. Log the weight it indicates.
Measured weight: 3.85 kg
